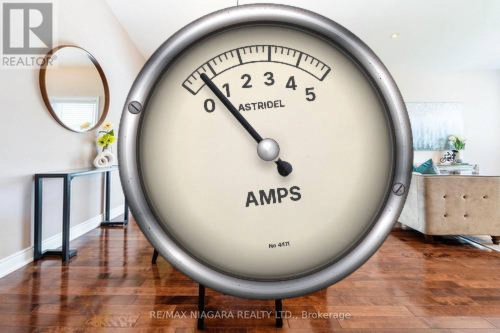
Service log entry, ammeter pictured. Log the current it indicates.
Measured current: 0.6 A
